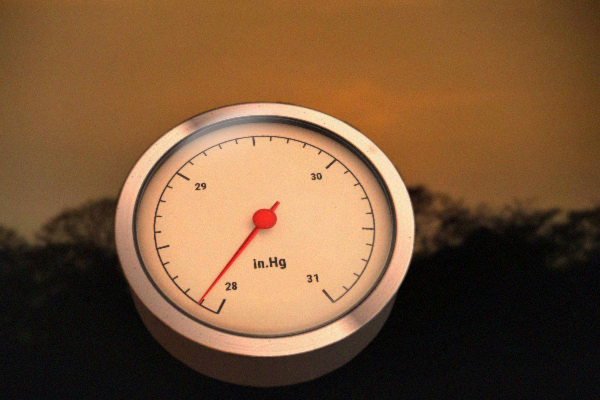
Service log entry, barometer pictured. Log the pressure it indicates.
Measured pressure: 28.1 inHg
